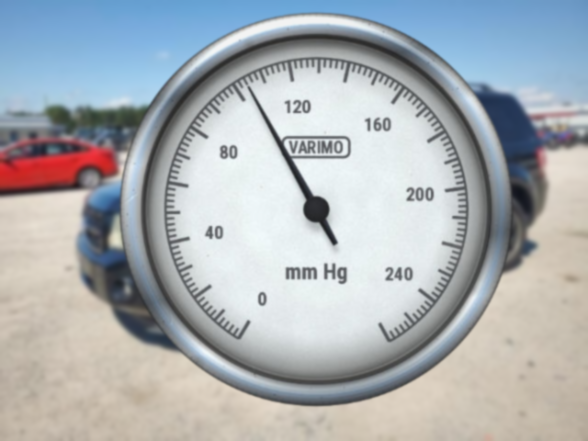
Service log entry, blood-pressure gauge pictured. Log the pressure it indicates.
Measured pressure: 104 mmHg
